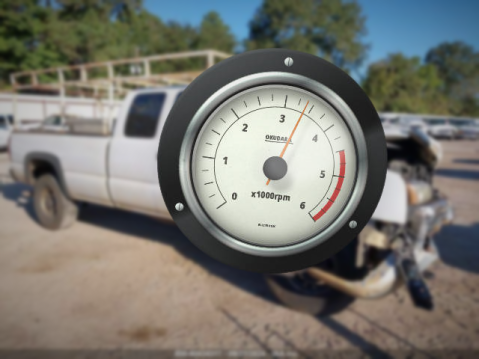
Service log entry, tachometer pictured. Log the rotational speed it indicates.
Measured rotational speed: 3375 rpm
